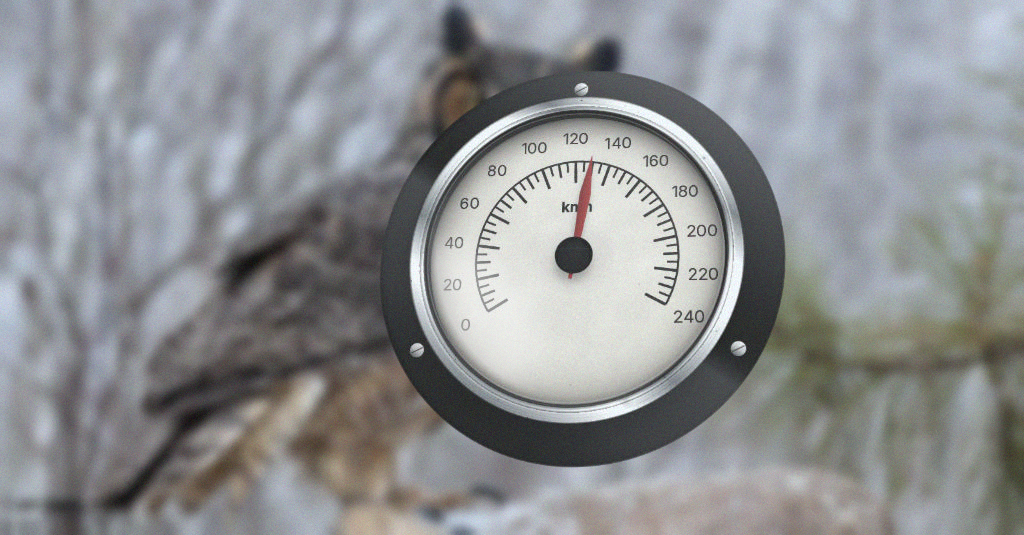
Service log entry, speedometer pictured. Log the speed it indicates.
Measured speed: 130 km/h
